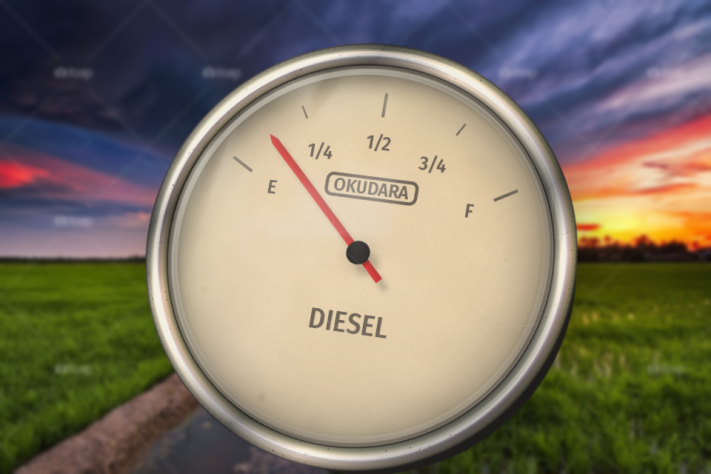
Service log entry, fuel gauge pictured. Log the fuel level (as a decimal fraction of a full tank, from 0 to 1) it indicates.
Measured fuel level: 0.125
